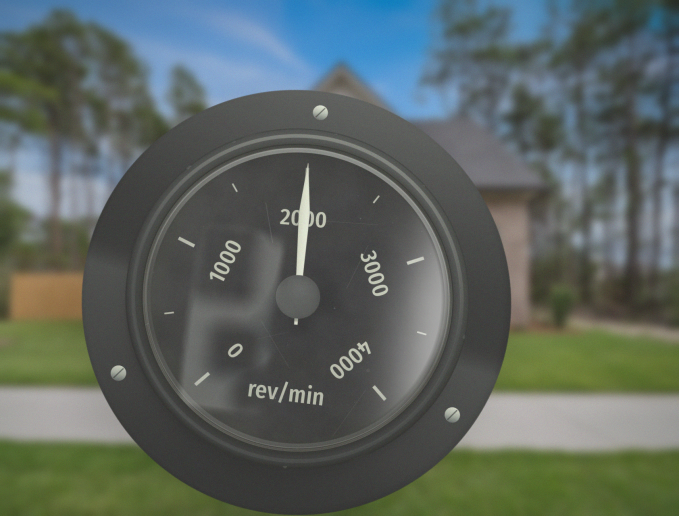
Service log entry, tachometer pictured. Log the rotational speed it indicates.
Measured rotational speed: 2000 rpm
